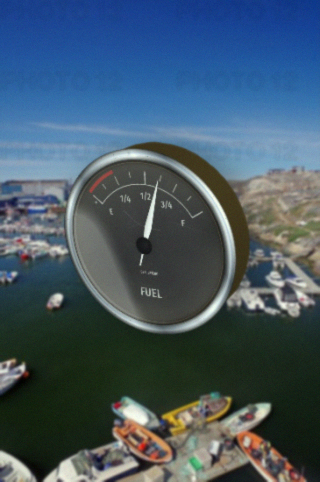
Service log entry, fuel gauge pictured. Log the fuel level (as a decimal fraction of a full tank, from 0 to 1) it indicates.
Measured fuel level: 0.625
